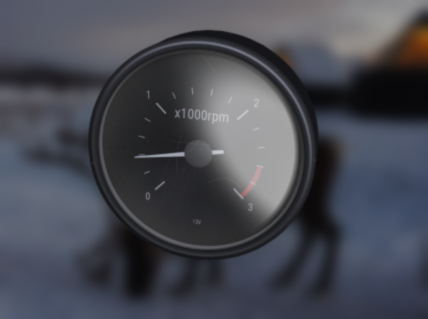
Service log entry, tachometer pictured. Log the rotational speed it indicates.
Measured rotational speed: 400 rpm
